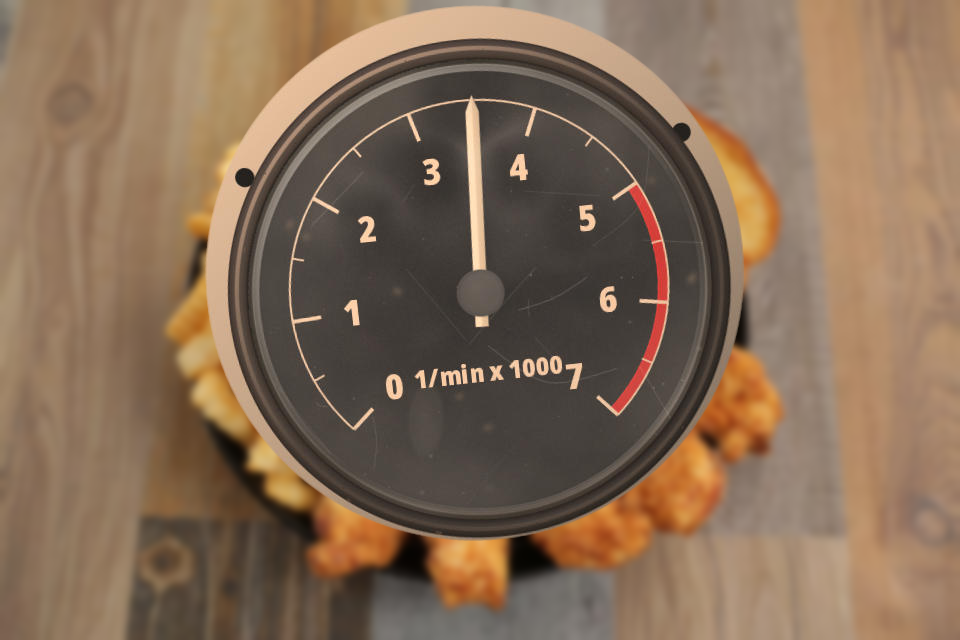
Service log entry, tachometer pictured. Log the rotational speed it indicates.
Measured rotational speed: 3500 rpm
